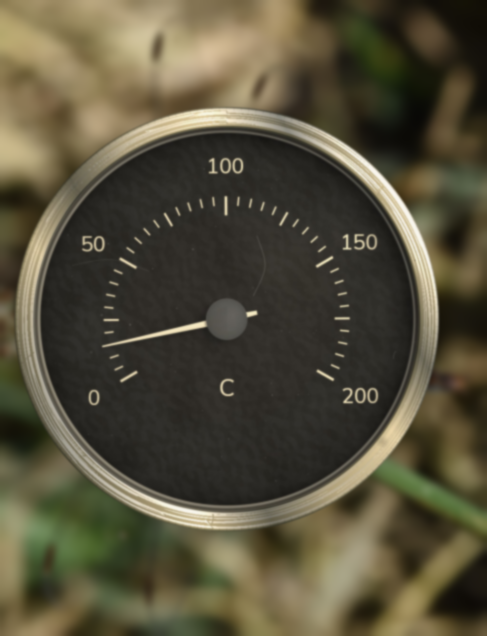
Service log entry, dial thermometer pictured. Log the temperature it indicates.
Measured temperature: 15 °C
